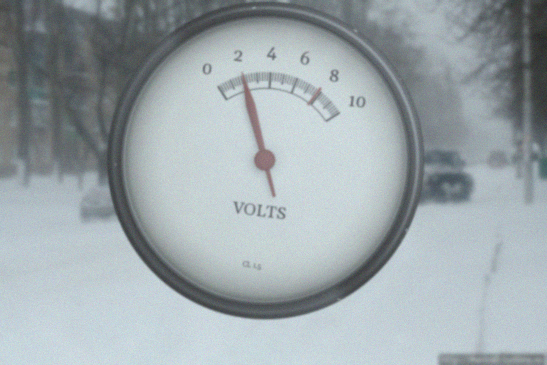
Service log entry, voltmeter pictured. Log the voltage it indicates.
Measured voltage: 2 V
